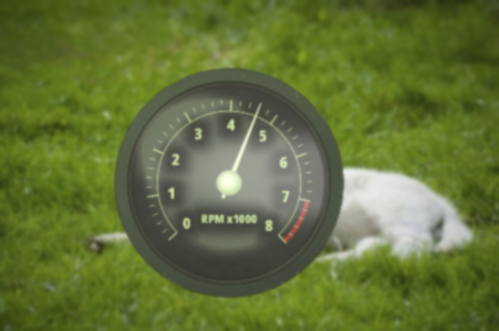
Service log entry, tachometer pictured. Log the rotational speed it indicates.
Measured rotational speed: 4600 rpm
